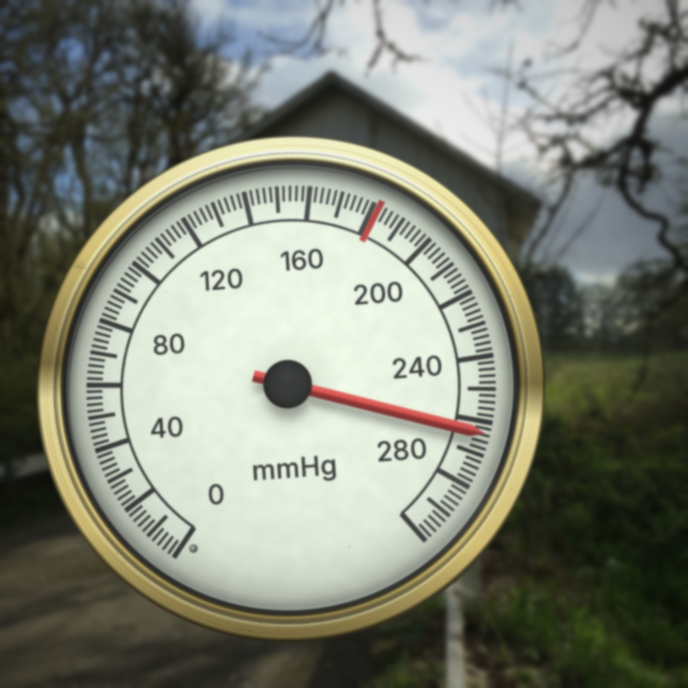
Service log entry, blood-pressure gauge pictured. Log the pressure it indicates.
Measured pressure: 264 mmHg
